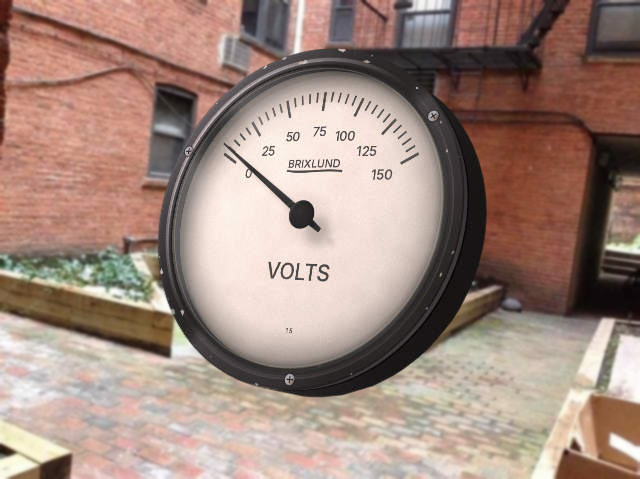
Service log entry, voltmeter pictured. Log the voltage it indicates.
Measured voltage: 5 V
